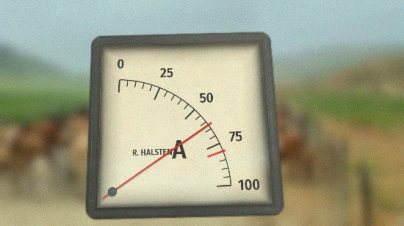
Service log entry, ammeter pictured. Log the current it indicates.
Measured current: 62.5 A
